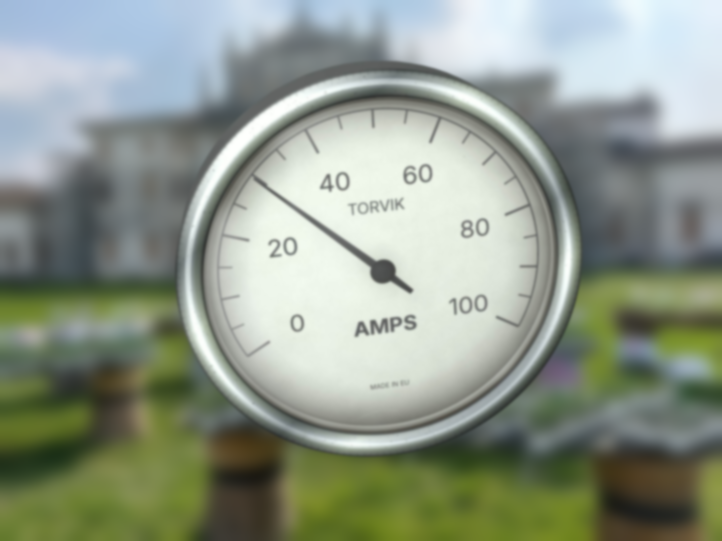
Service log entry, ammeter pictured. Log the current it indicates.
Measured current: 30 A
